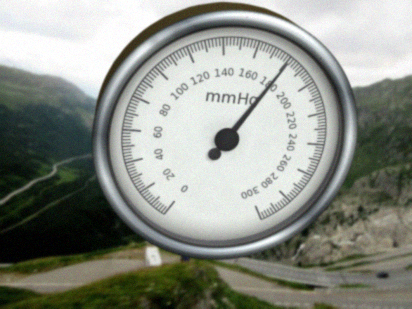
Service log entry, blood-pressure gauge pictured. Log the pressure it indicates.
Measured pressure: 180 mmHg
